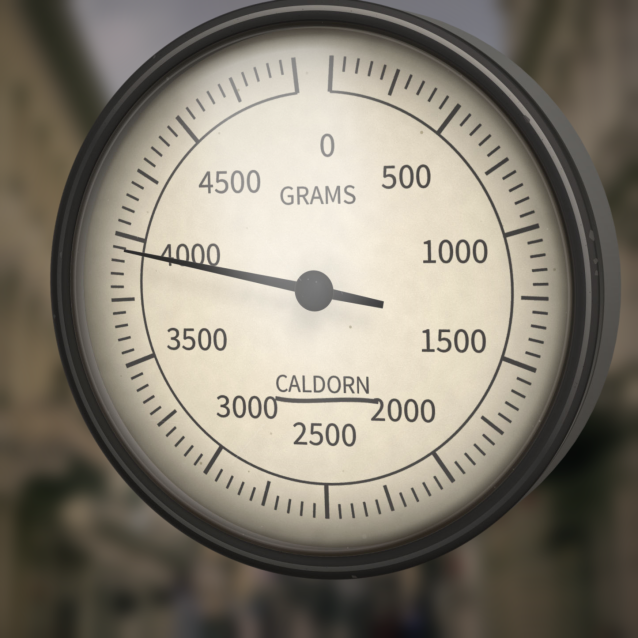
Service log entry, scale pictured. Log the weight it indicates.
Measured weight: 3950 g
